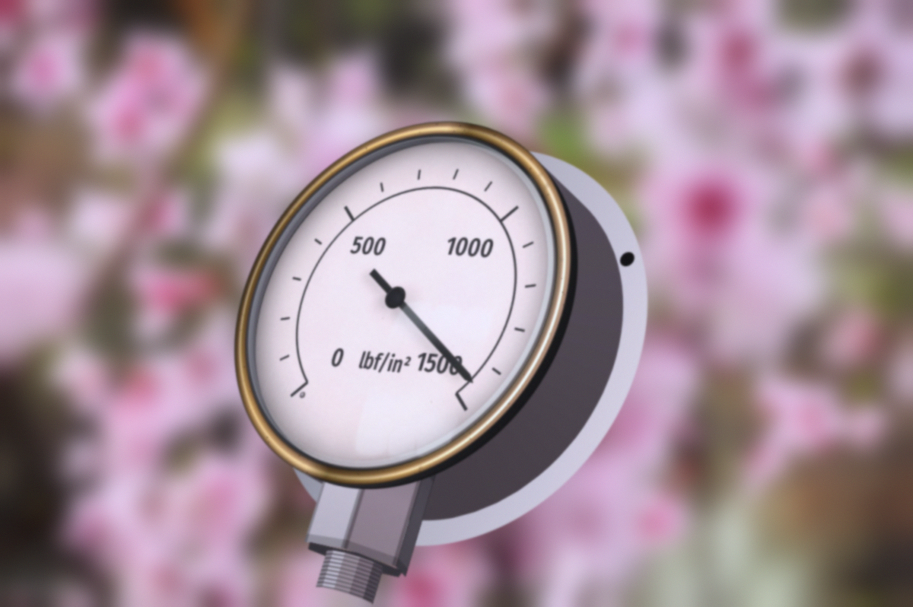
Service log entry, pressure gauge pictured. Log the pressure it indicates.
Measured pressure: 1450 psi
